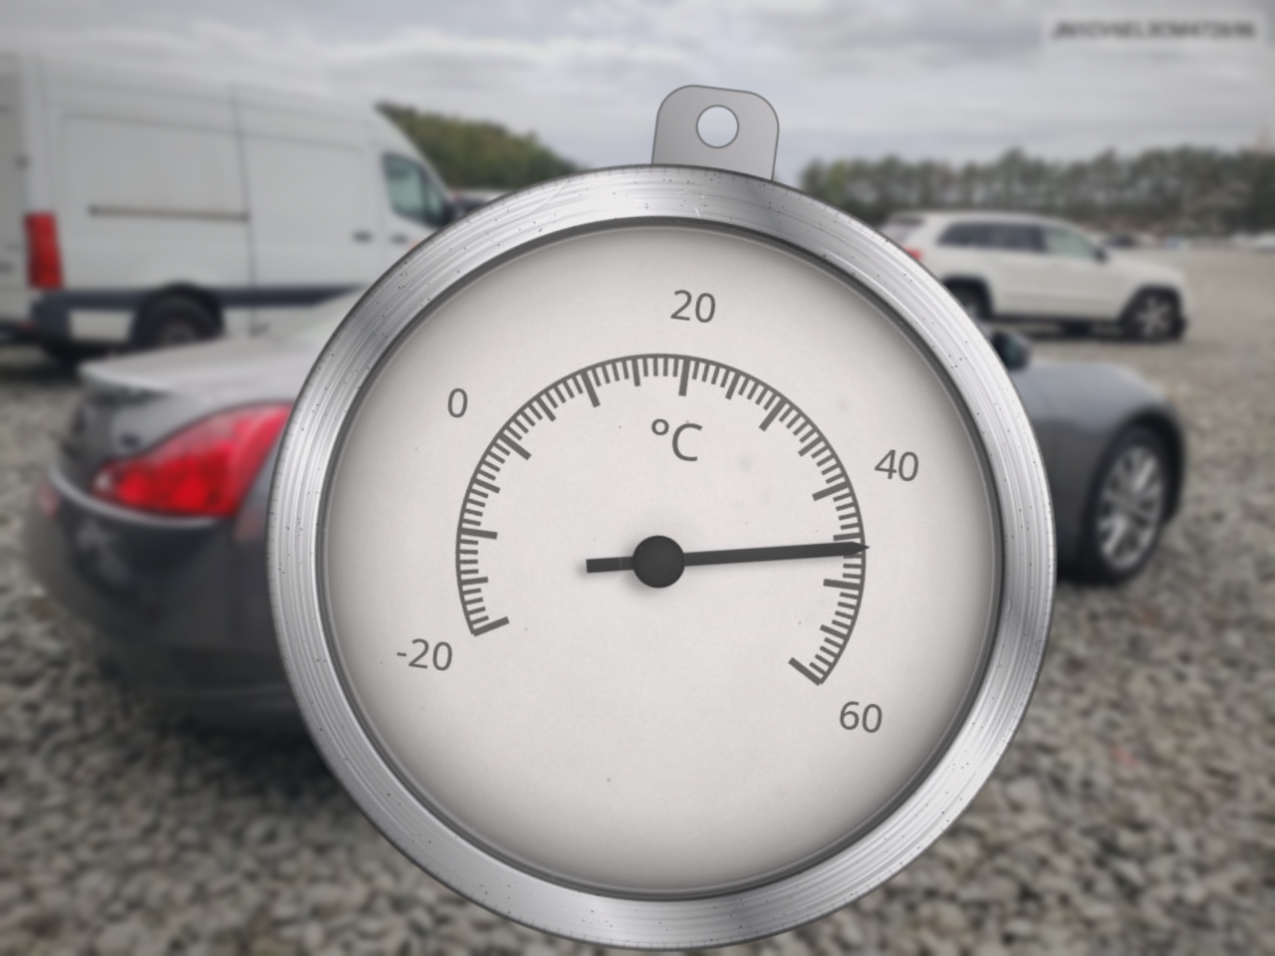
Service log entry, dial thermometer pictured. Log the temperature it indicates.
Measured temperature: 46 °C
